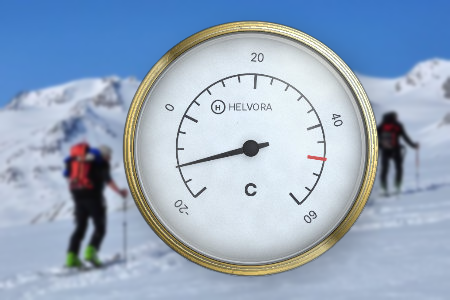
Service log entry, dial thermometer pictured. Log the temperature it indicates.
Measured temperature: -12 °C
